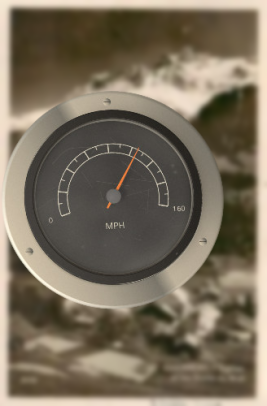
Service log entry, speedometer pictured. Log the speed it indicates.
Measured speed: 105 mph
